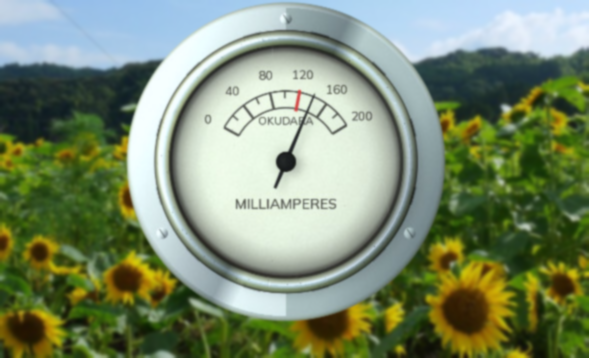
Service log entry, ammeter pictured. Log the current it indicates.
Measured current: 140 mA
